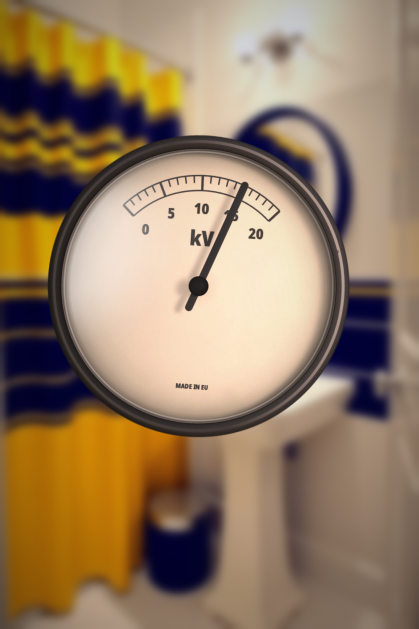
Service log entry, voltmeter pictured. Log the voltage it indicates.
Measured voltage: 15 kV
